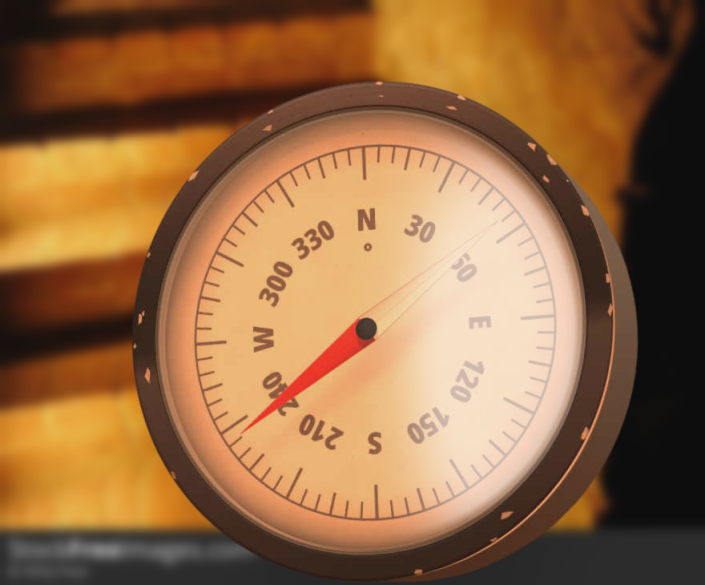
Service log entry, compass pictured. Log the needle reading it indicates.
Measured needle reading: 235 °
